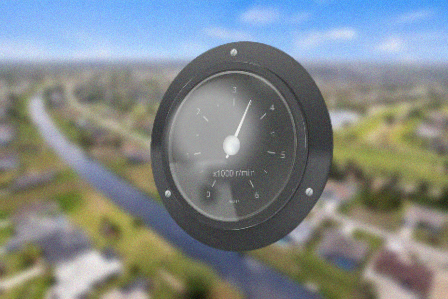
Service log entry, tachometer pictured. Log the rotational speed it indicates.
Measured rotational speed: 3500 rpm
